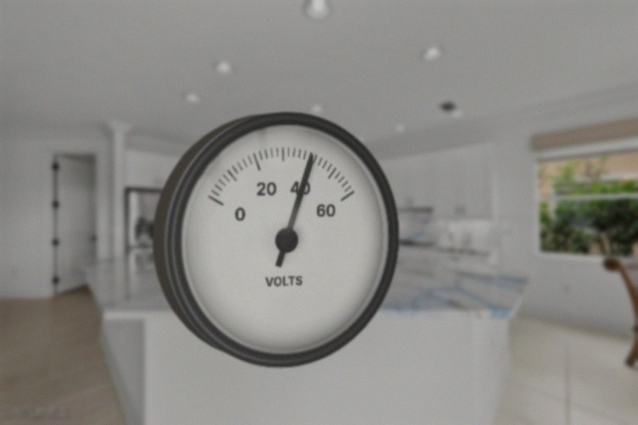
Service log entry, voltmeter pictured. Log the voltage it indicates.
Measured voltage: 40 V
